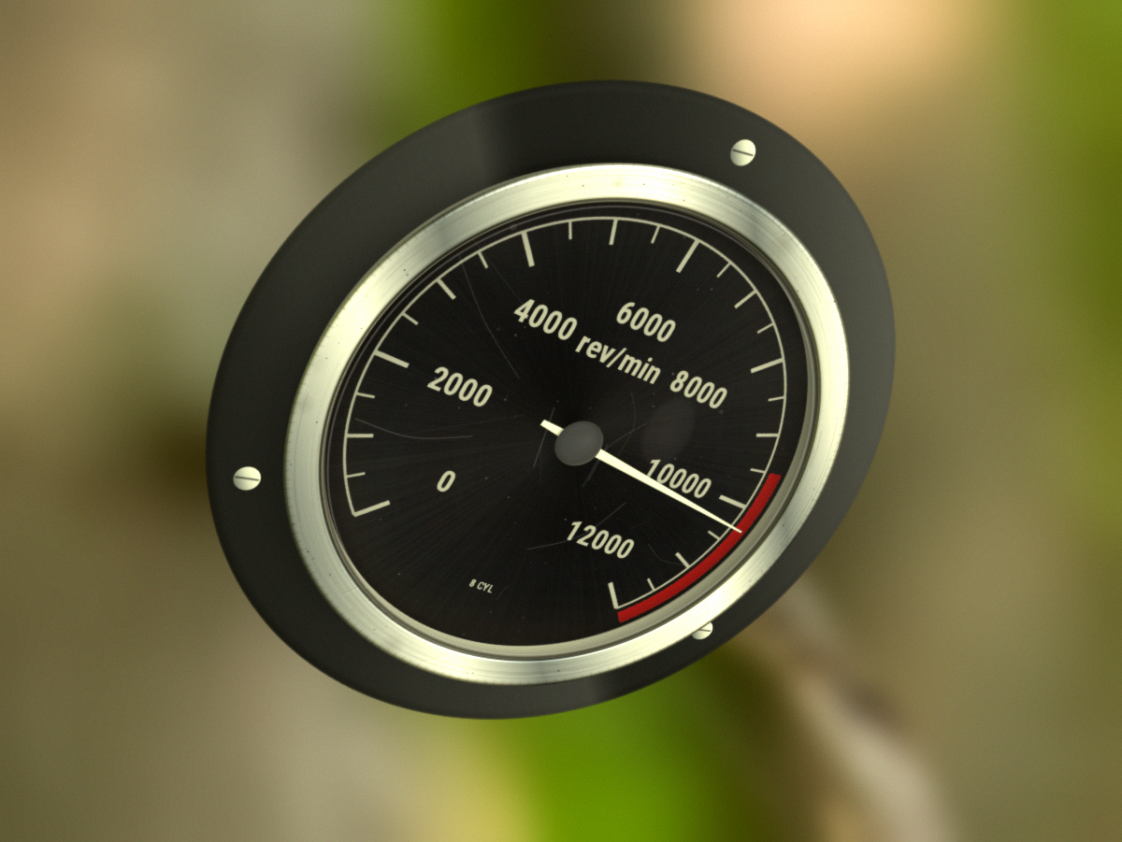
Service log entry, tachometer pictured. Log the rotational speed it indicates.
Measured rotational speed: 10250 rpm
